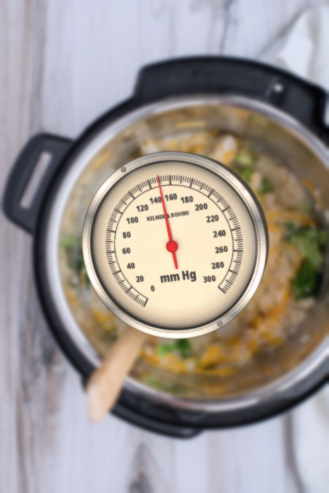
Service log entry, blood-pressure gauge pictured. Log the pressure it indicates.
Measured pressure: 150 mmHg
